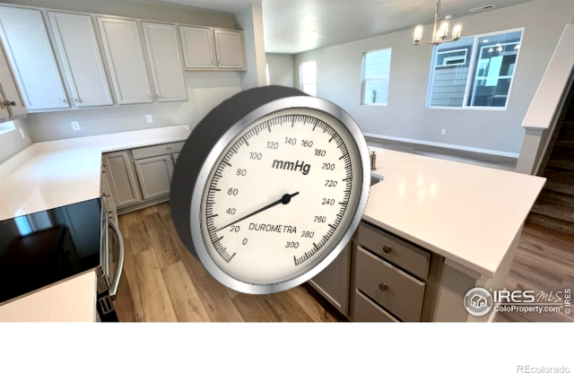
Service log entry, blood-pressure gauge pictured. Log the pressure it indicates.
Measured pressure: 30 mmHg
